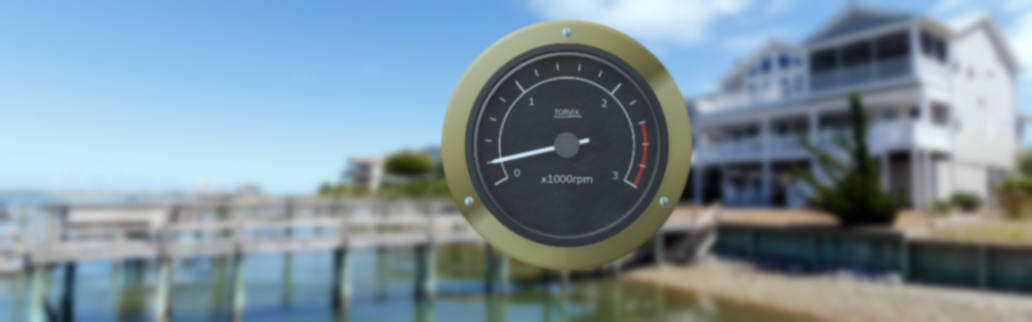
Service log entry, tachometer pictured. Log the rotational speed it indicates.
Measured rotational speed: 200 rpm
